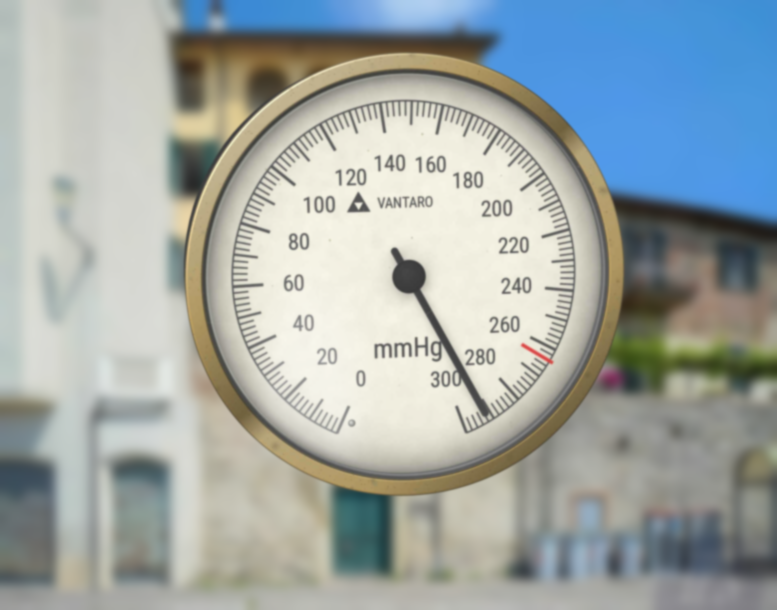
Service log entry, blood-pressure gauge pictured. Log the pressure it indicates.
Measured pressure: 292 mmHg
